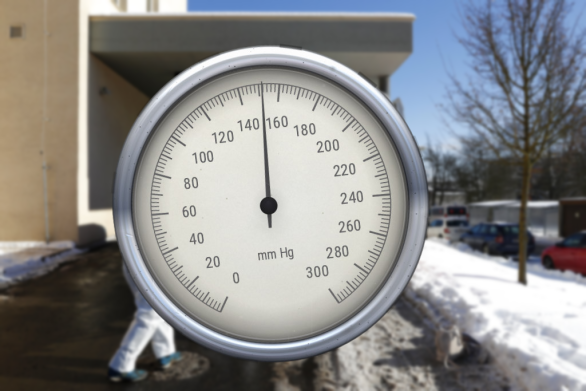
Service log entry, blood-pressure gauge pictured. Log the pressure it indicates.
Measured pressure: 152 mmHg
